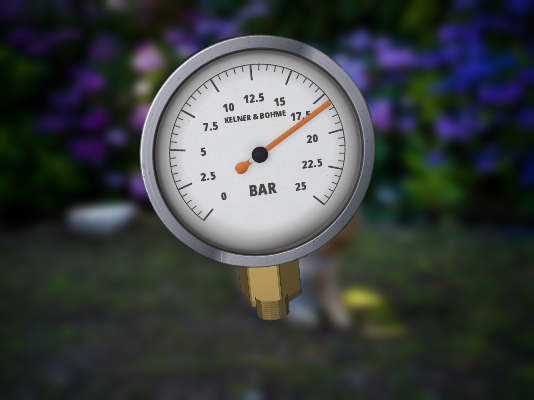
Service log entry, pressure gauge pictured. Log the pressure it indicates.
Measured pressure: 18 bar
